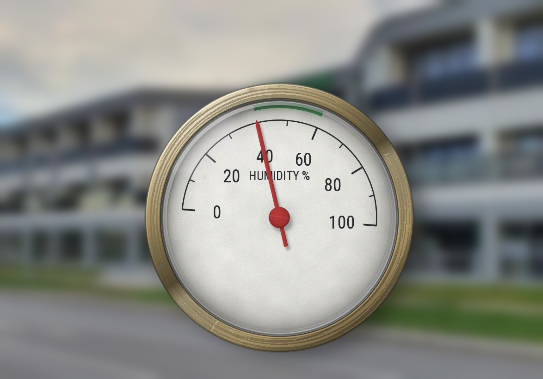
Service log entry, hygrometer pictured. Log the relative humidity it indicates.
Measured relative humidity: 40 %
